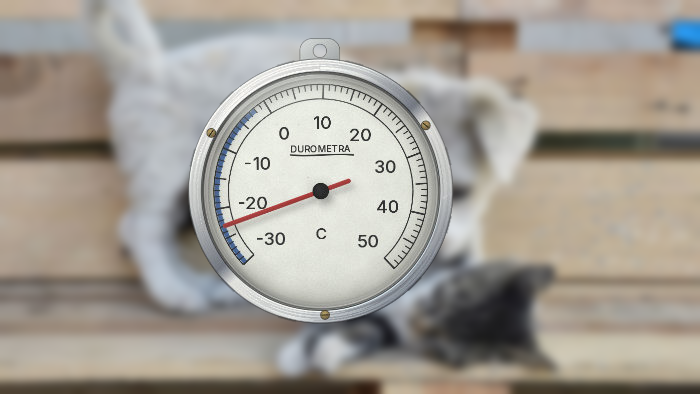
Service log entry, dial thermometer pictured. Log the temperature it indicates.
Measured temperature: -23 °C
